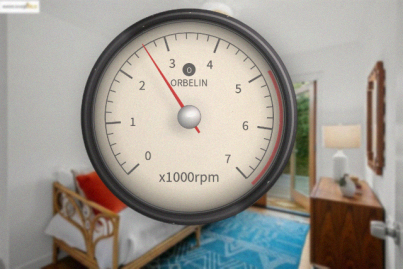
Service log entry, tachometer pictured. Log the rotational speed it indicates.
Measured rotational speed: 2600 rpm
